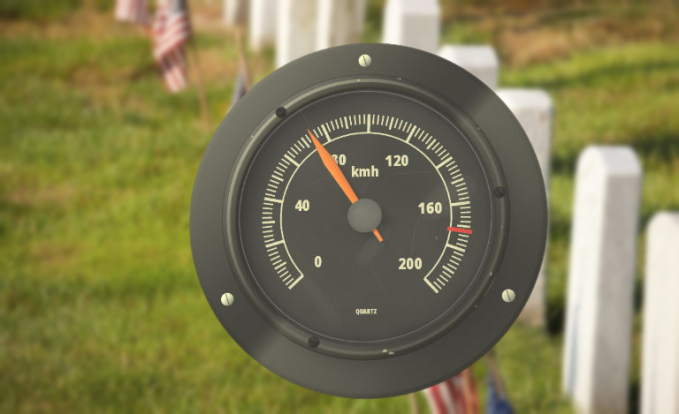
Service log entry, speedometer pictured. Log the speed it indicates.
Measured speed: 74 km/h
